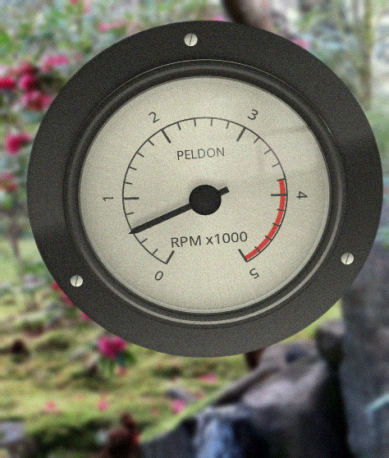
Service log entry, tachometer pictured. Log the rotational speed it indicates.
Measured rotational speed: 600 rpm
